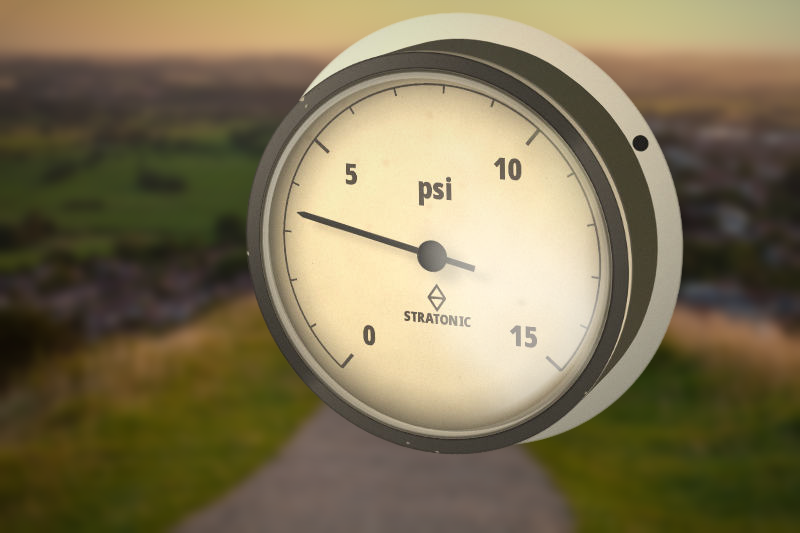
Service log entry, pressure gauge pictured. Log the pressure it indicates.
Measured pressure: 3.5 psi
